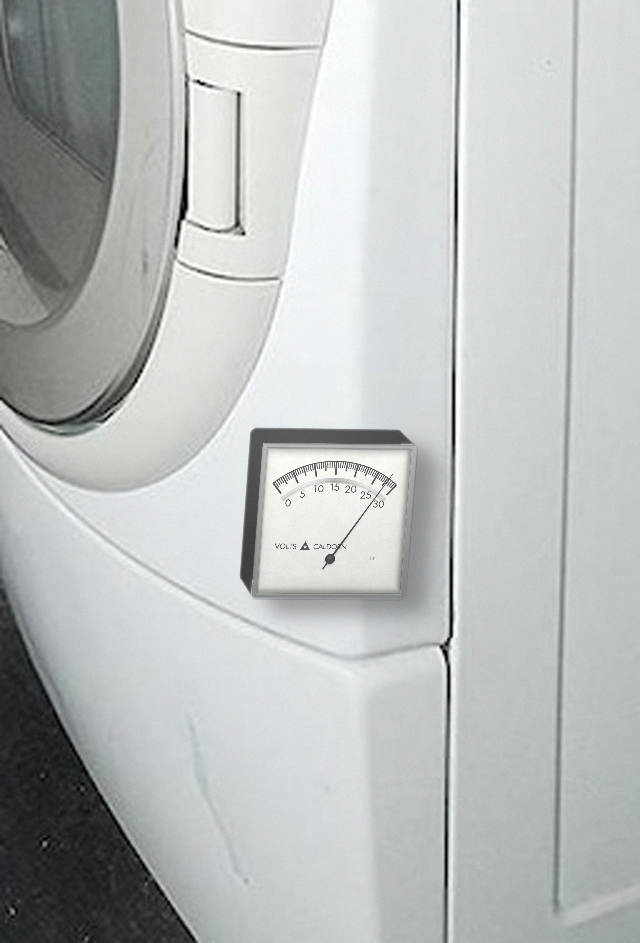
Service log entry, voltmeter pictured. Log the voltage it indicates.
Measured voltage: 27.5 V
